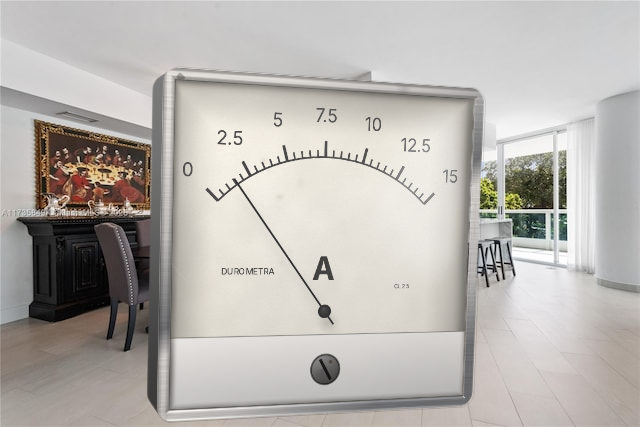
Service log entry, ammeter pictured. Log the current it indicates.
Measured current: 1.5 A
